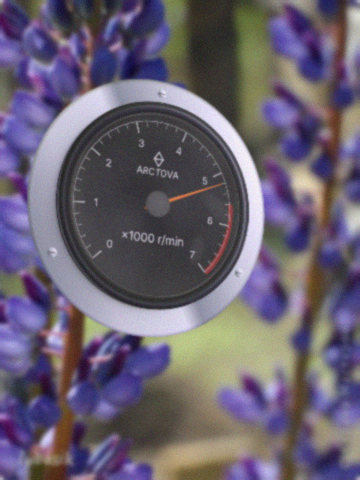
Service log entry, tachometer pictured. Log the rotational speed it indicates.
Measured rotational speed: 5200 rpm
